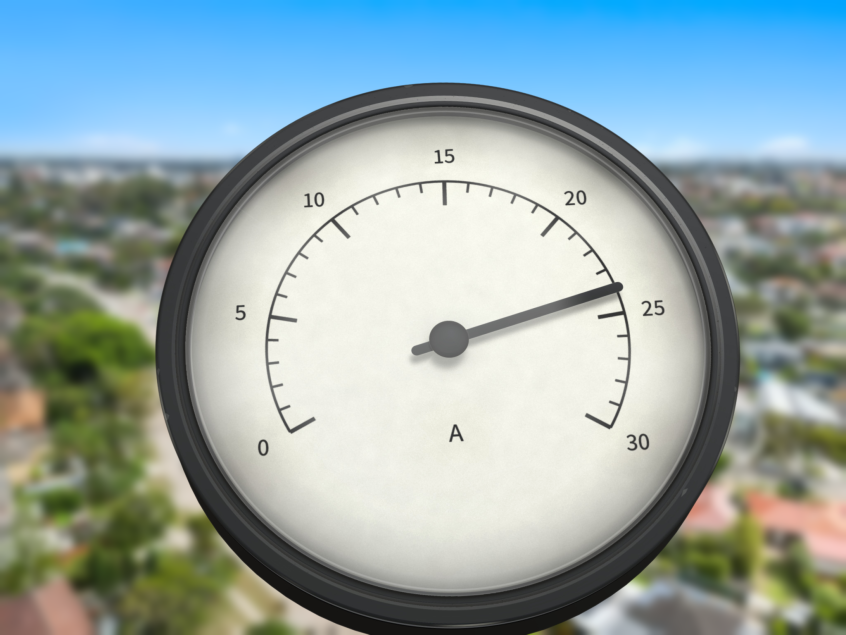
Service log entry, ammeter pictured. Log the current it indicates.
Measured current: 24 A
